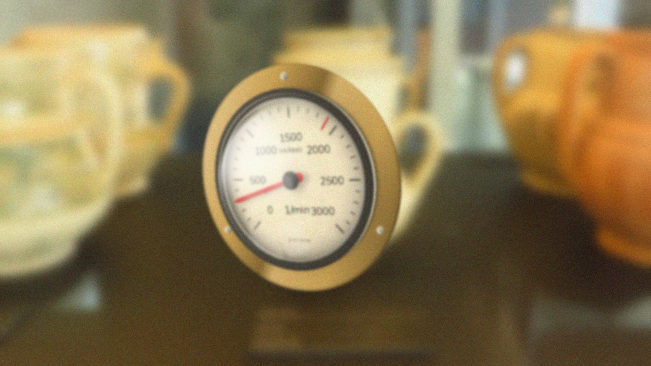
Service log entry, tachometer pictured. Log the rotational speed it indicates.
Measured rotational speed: 300 rpm
